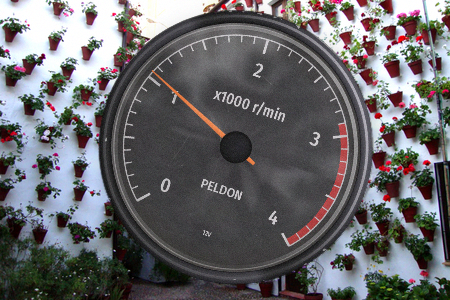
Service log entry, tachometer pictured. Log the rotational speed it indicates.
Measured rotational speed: 1050 rpm
